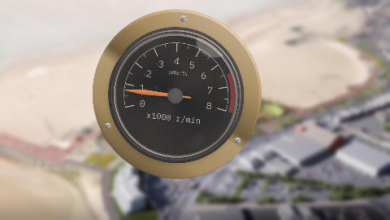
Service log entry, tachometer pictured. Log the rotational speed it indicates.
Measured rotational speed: 750 rpm
